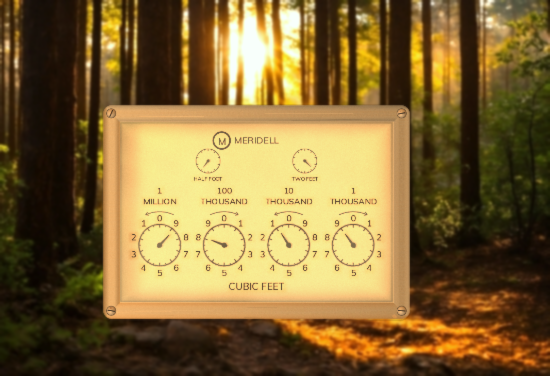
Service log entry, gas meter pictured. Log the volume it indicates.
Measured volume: 880900 ft³
